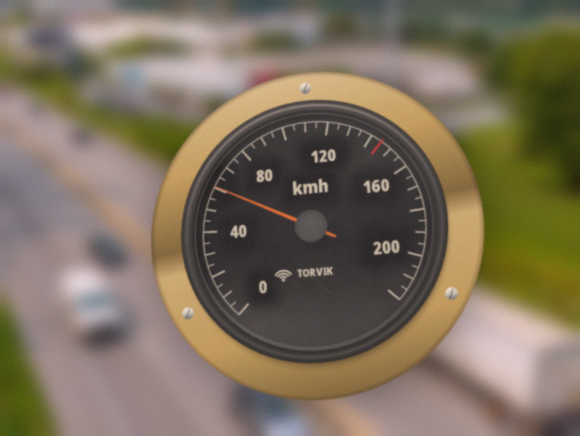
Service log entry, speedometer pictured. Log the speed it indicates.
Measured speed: 60 km/h
